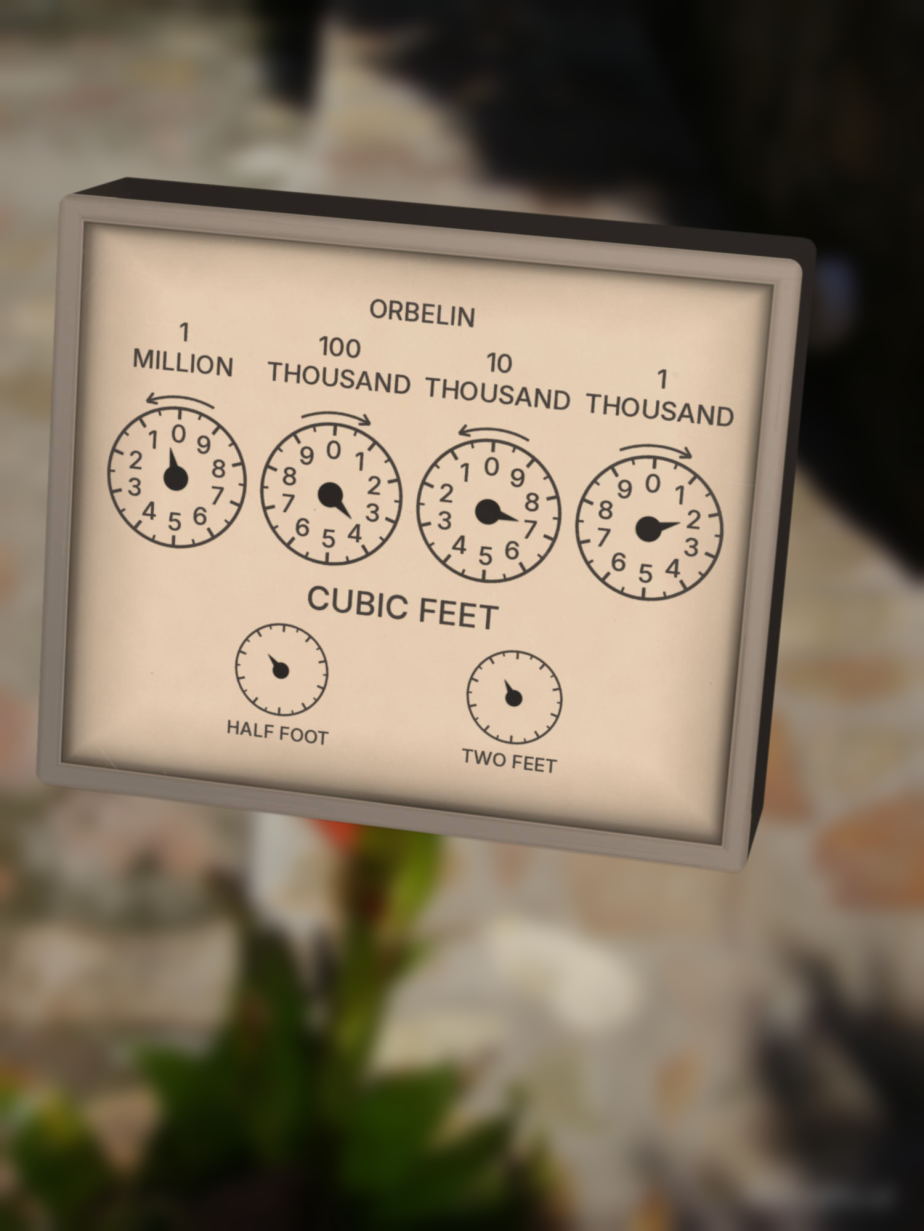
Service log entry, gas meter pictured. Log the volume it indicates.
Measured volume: 37200 ft³
